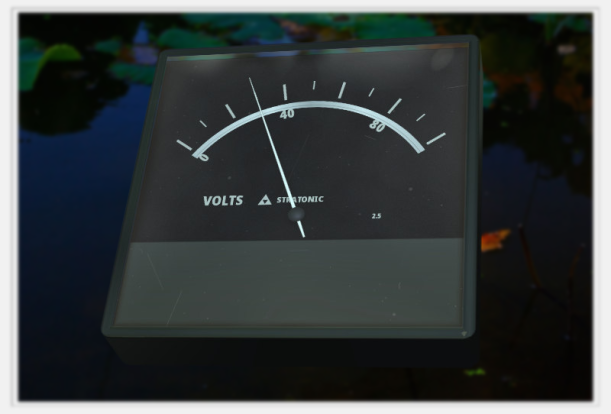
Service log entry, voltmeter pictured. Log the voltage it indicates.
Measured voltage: 30 V
